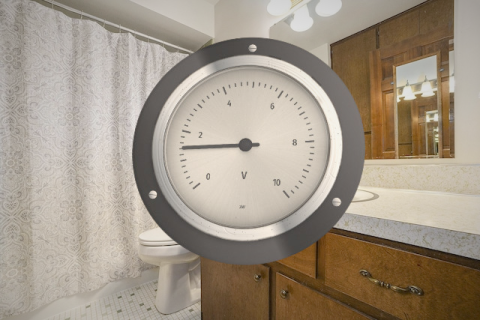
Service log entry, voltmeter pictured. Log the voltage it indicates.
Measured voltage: 1.4 V
